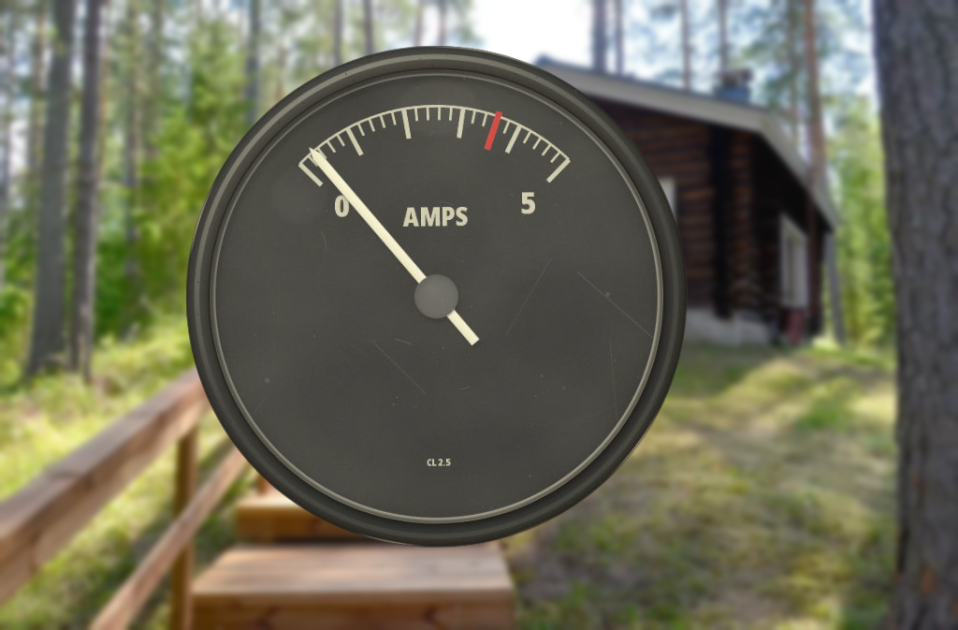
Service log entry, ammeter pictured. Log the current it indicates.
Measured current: 0.3 A
